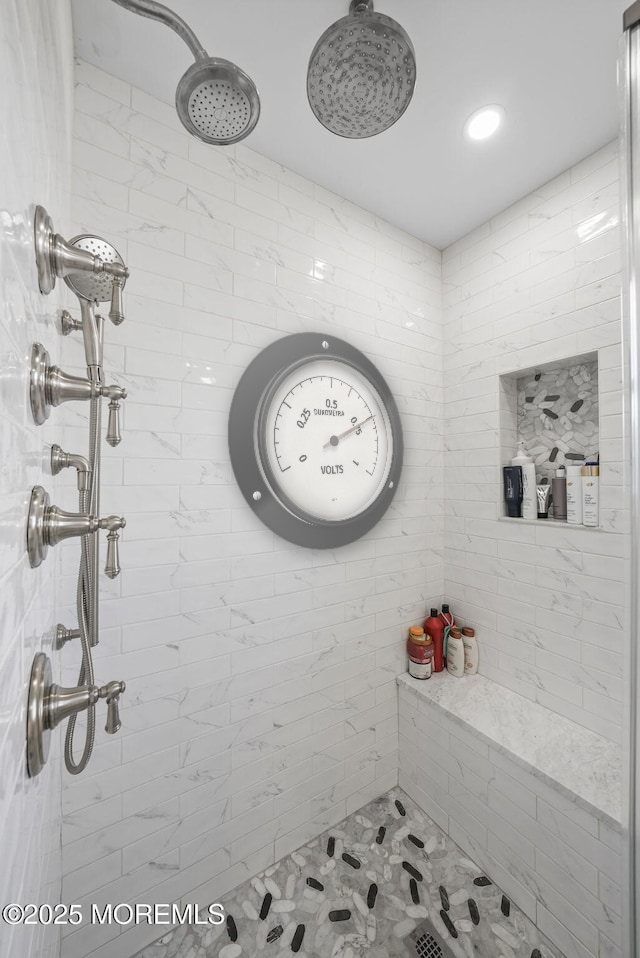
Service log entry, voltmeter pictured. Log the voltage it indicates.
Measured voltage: 0.75 V
